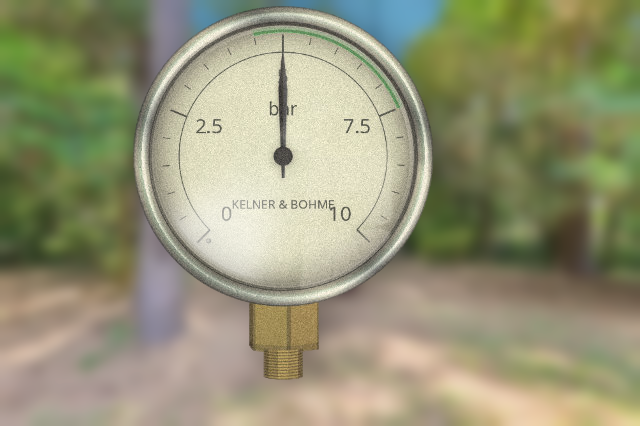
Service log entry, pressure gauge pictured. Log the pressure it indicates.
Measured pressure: 5 bar
